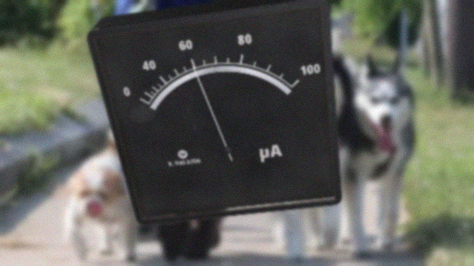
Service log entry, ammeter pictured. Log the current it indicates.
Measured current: 60 µA
